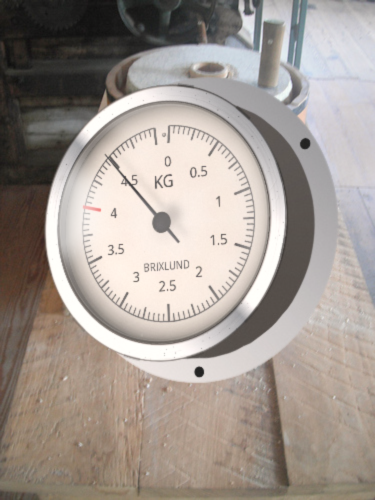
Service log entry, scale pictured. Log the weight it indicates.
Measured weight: 4.5 kg
